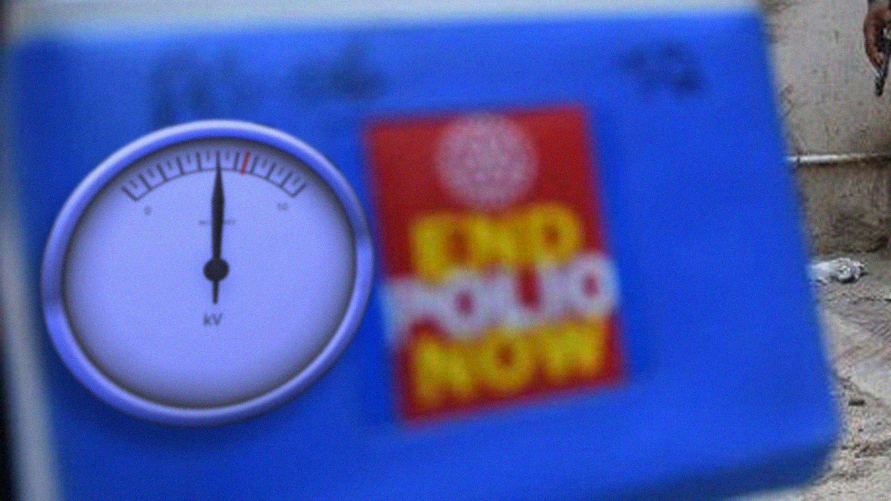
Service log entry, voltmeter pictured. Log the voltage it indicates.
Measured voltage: 5 kV
